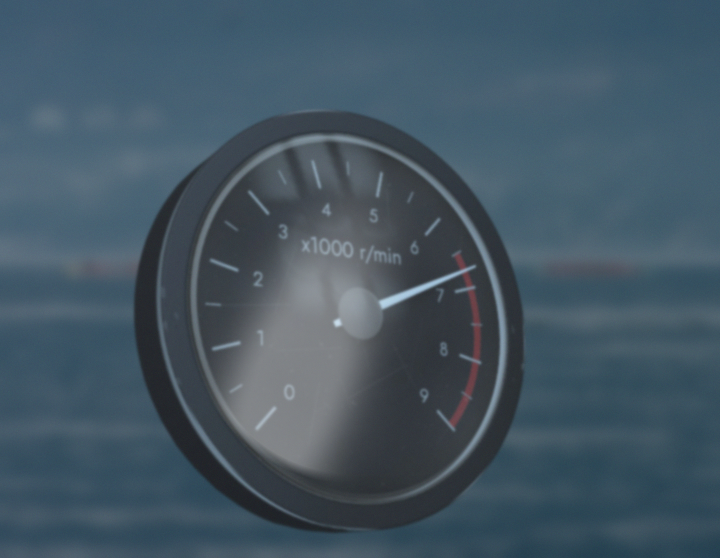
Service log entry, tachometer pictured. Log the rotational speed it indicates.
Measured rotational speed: 6750 rpm
